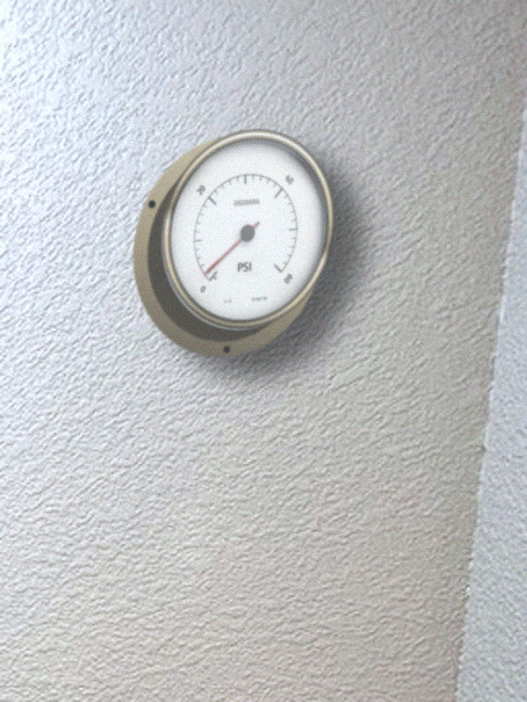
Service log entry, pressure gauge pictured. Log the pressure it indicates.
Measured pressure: 2 psi
